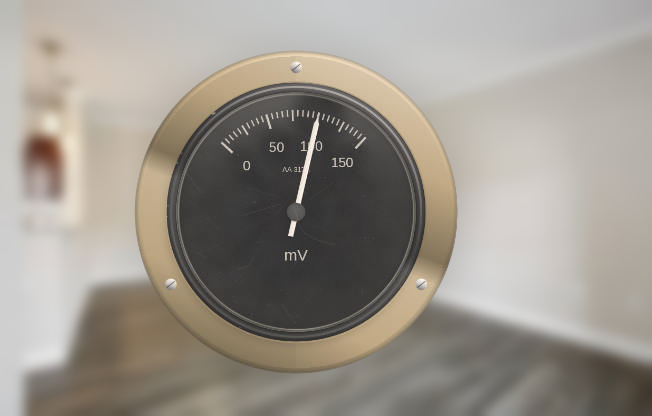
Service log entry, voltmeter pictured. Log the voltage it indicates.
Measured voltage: 100 mV
